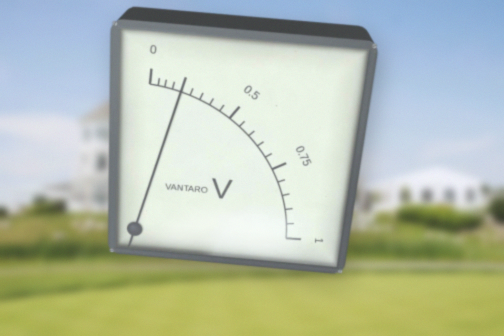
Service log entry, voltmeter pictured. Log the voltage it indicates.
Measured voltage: 0.25 V
